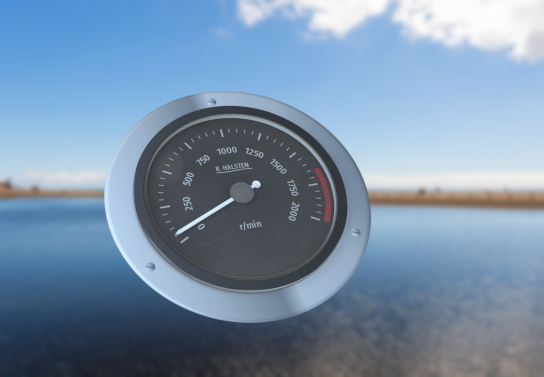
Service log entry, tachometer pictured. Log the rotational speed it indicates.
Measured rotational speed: 50 rpm
